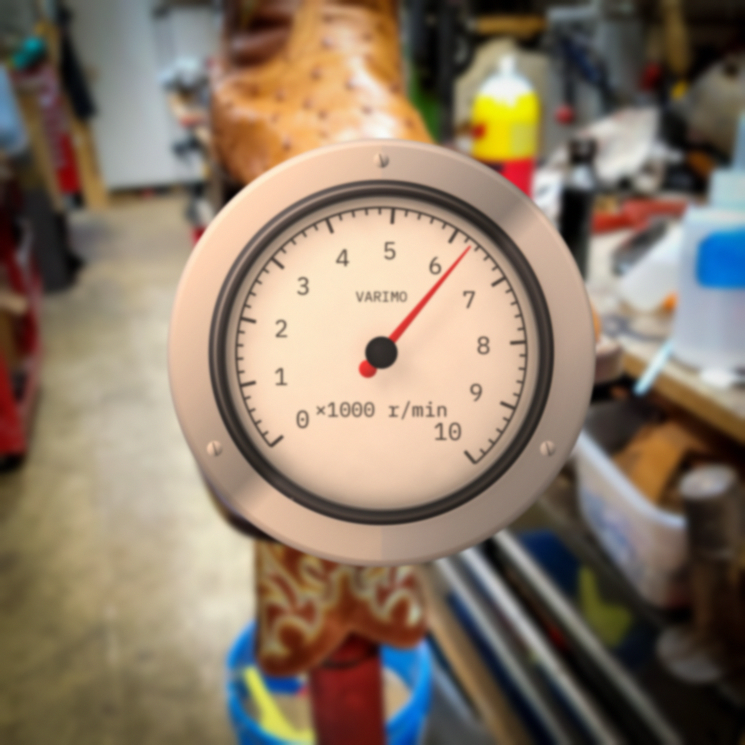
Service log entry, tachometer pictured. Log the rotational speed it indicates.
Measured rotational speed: 6300 rpm
